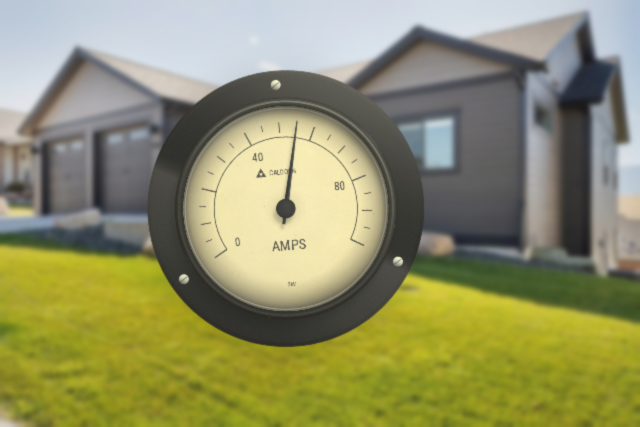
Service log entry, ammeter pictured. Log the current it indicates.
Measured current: 55 A
